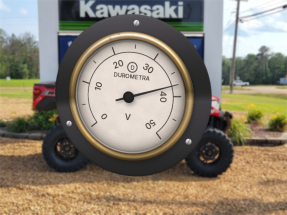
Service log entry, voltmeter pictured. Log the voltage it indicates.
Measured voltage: 37.5 V
